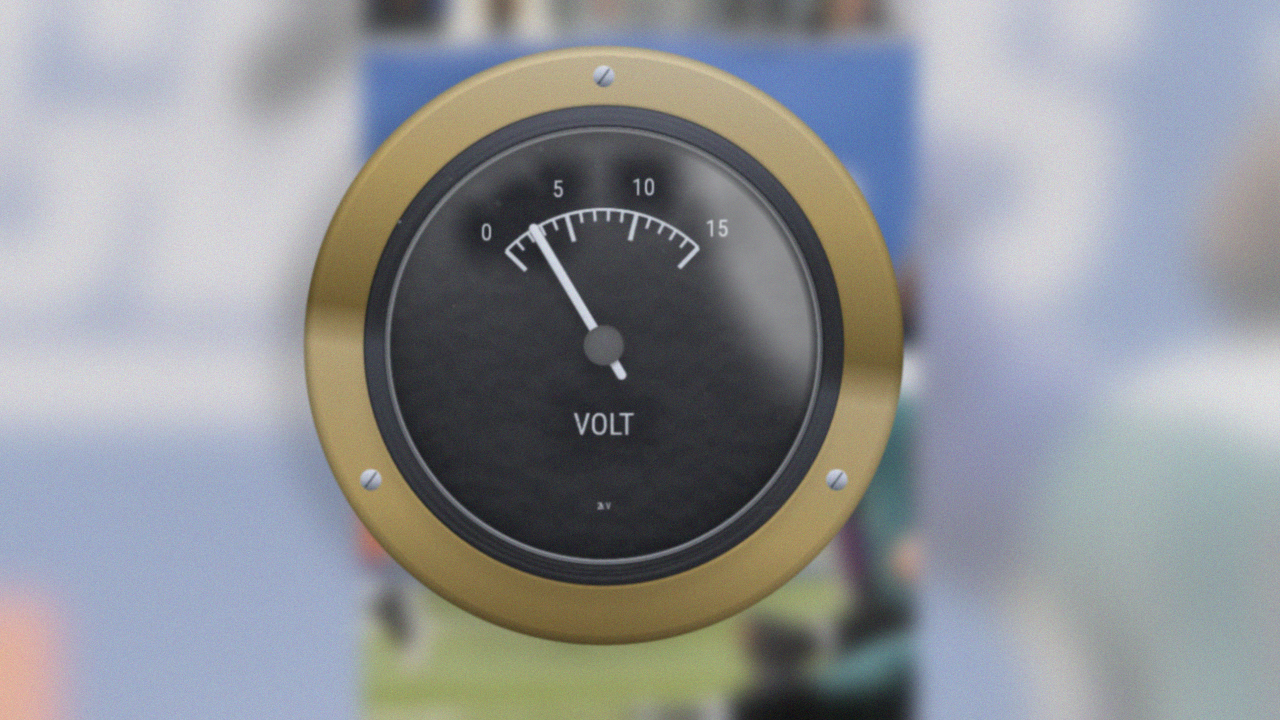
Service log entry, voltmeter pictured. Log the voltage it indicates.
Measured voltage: 2.5 V
